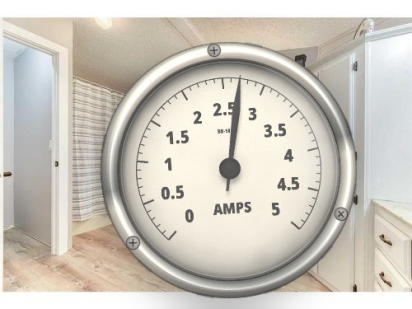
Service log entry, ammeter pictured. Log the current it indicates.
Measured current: 2.7 A
